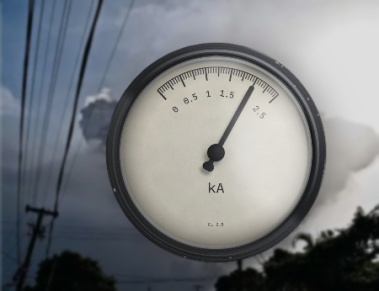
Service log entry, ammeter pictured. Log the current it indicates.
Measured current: 2 kA
